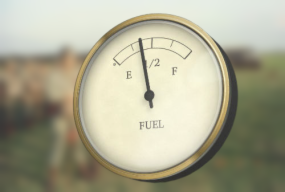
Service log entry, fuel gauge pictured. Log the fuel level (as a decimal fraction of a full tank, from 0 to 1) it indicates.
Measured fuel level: 0.375
